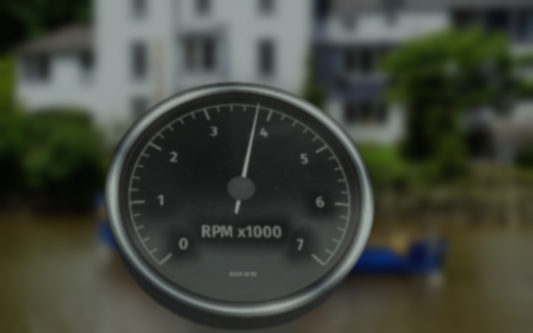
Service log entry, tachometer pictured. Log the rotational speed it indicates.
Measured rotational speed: 3800 rpm
